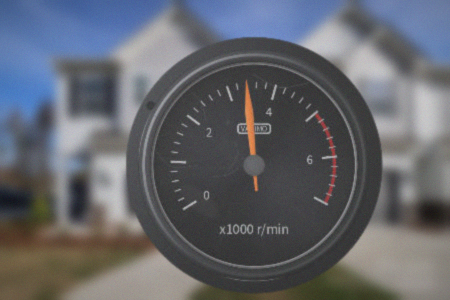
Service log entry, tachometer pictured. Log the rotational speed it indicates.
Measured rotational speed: 3400 rpm
